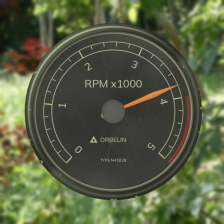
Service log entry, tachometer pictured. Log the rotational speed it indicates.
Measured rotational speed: 3800 rpm
